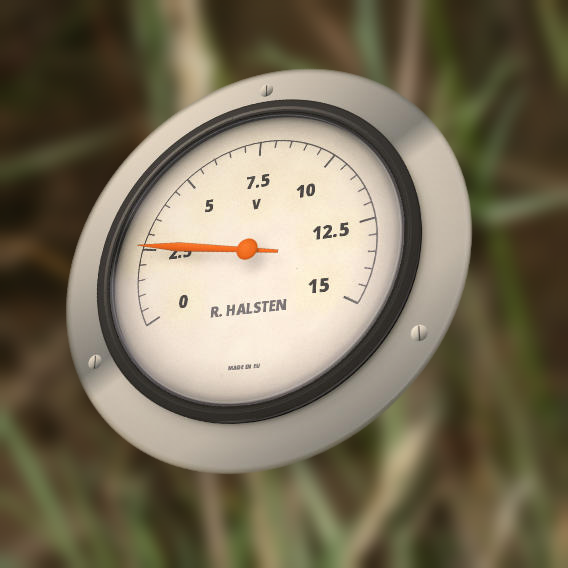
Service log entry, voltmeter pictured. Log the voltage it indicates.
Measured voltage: 2.5 V
